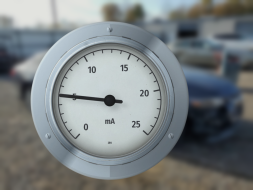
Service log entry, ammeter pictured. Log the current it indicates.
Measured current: 5 mA
